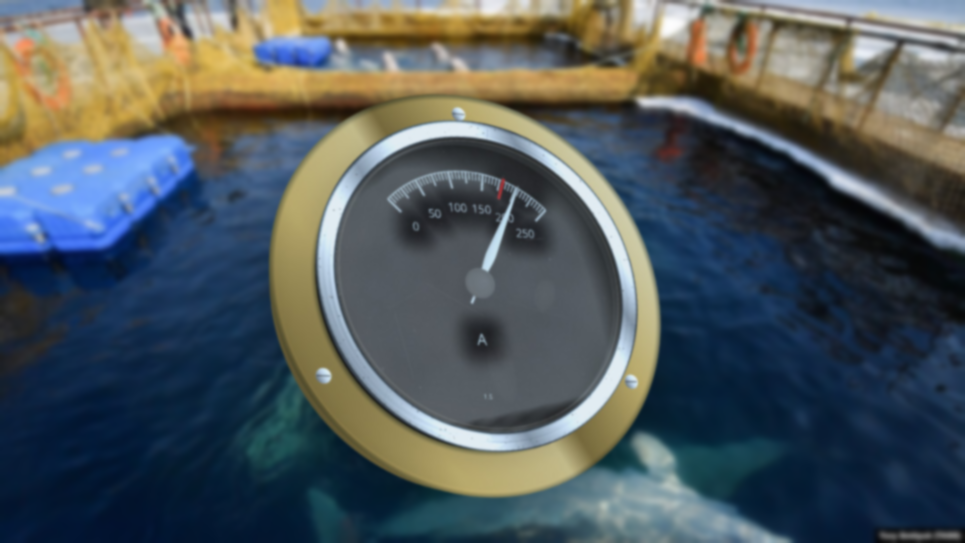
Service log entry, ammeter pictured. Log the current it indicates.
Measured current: 200 A
